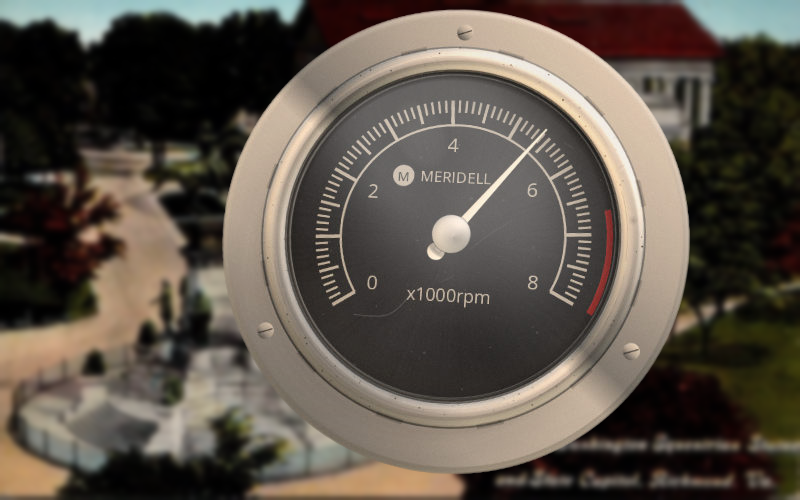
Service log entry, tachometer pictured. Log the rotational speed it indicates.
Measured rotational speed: 5400 rpm
